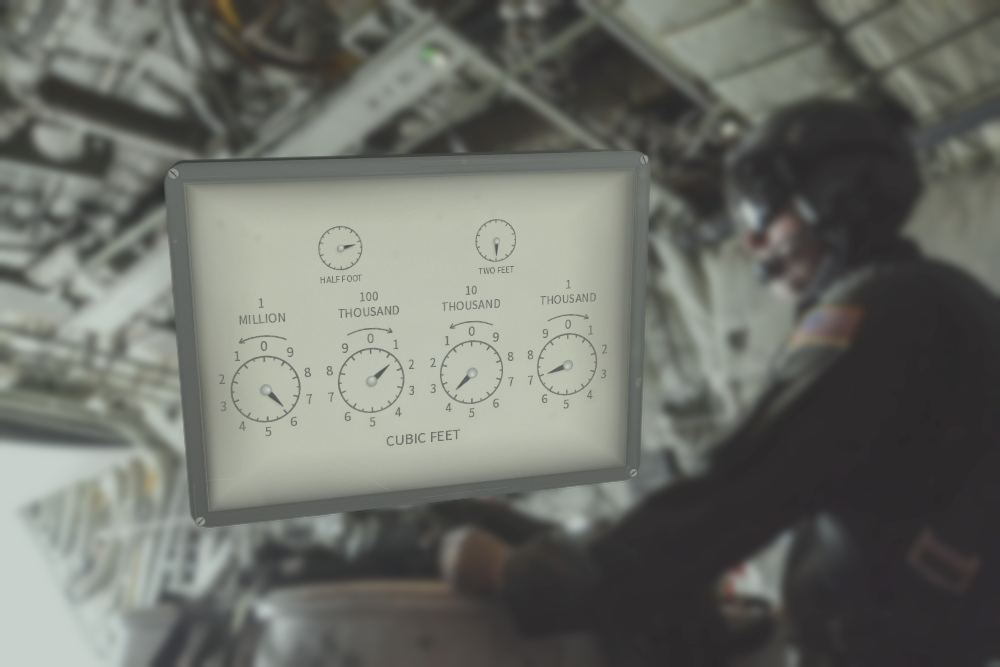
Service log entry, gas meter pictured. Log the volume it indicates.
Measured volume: 613700 ft³
